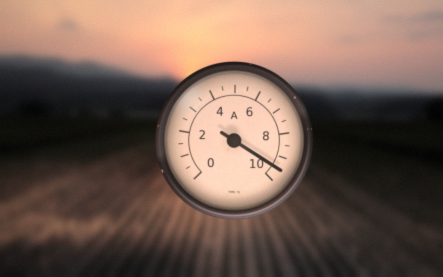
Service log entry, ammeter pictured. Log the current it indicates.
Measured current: 9.5 A
